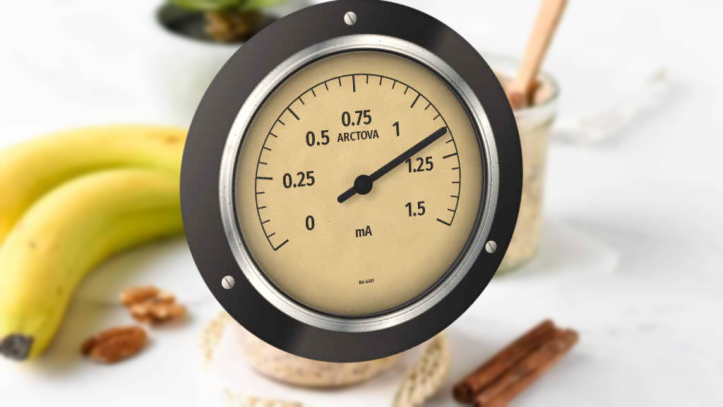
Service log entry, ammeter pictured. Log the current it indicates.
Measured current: 1.15 mA
